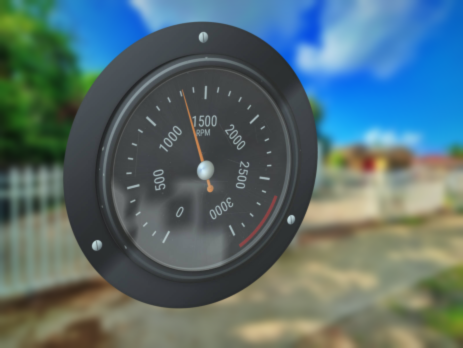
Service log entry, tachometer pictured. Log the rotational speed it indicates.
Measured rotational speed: 1300 rpm
